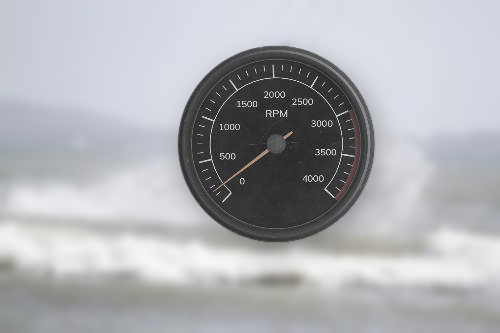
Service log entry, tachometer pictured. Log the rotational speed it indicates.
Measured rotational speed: 150 rpm
